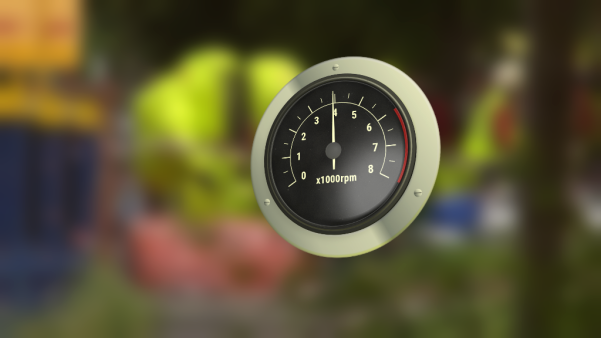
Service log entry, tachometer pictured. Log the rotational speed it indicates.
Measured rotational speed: 4000 rpm
